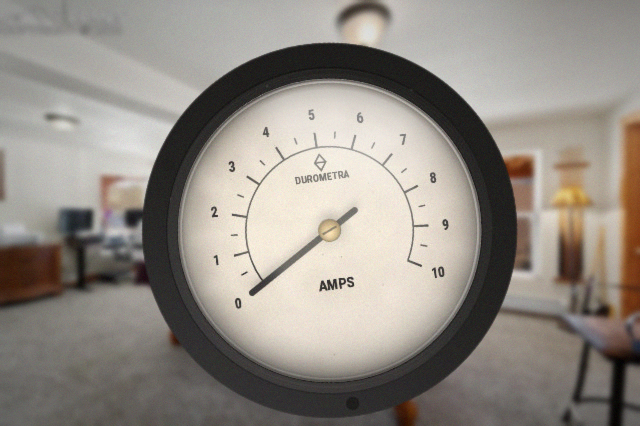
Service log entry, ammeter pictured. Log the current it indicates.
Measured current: 0 A
